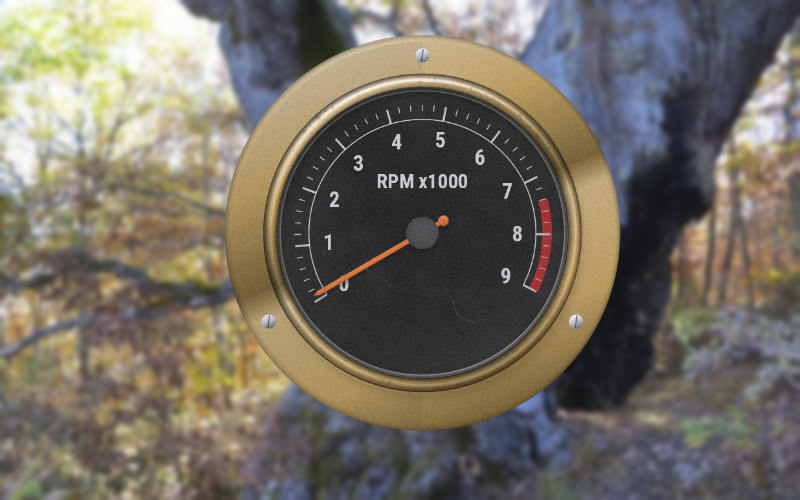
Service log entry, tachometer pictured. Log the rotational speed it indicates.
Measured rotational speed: 100 rpm
